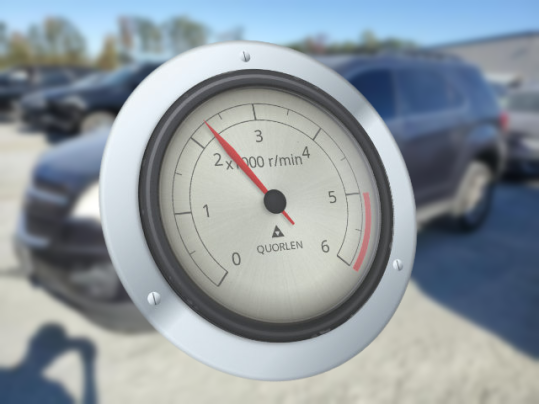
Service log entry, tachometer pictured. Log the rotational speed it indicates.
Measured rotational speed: 2250 rpm
